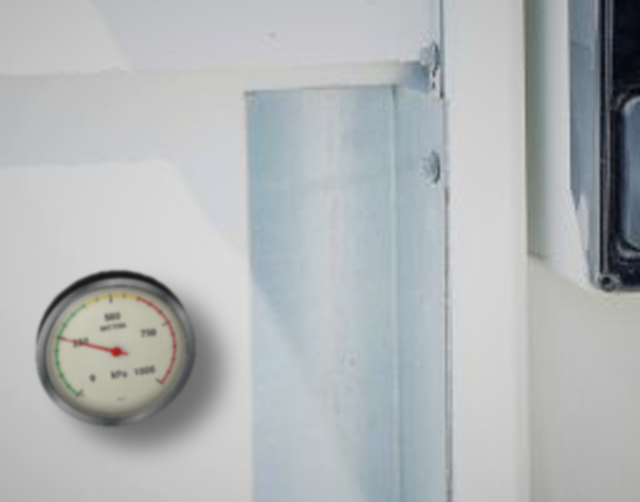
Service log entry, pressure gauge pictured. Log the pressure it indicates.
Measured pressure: 250 kPa
